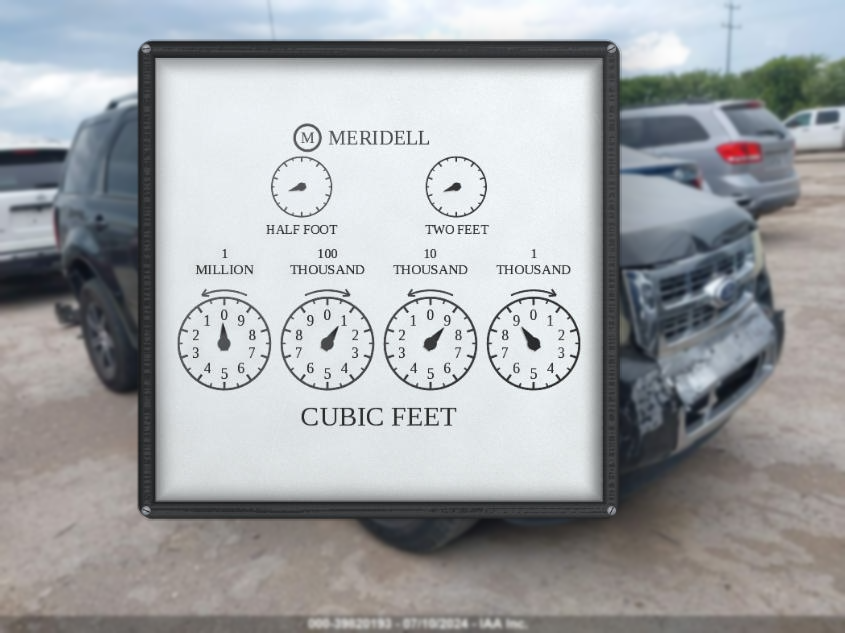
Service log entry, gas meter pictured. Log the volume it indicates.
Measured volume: 8900 ft³
